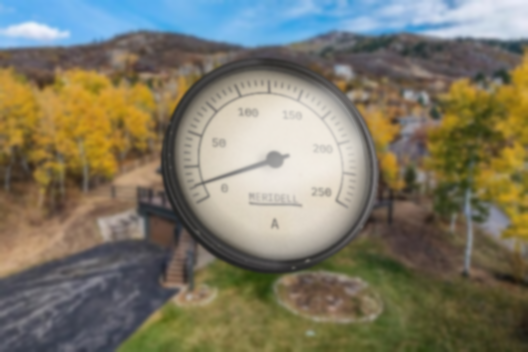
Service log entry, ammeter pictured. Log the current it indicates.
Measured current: 10 A
